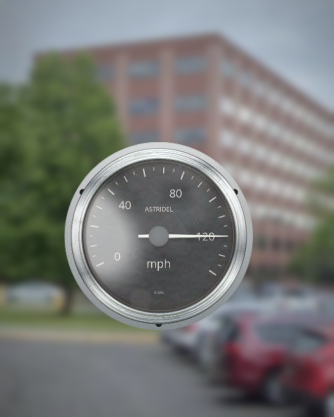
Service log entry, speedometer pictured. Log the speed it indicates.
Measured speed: 120 mph
